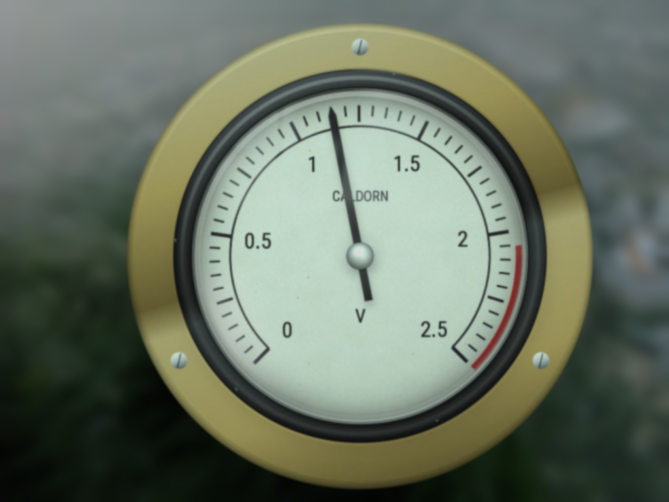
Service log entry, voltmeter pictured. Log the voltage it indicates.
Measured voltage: 1.15 V
